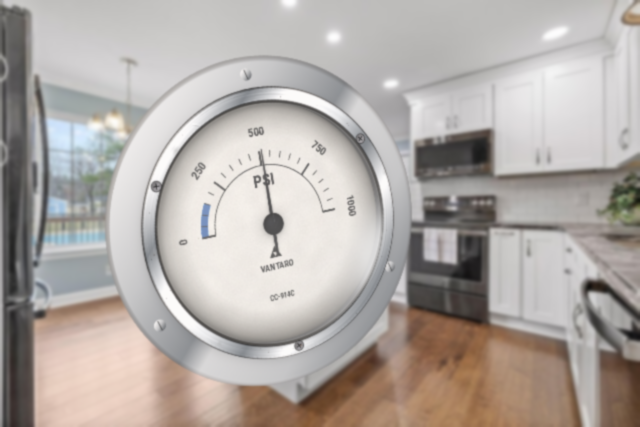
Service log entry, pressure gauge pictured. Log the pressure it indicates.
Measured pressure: 500 psi
